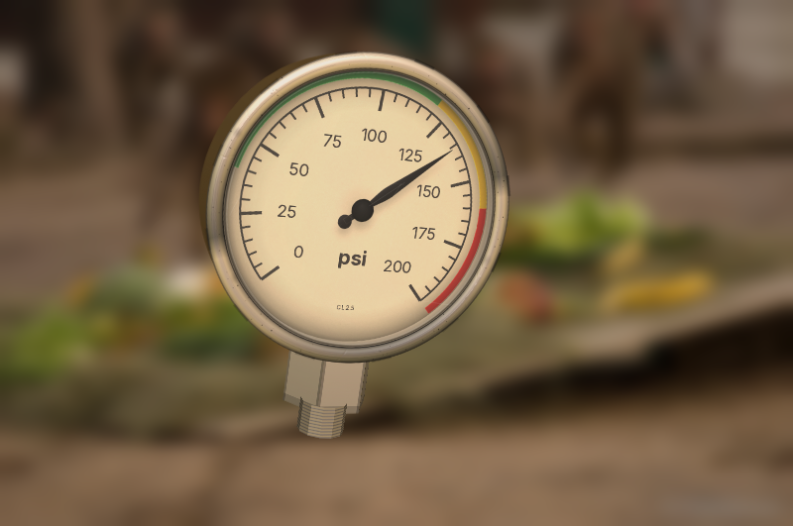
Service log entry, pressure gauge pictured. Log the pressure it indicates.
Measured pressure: 135 psi
